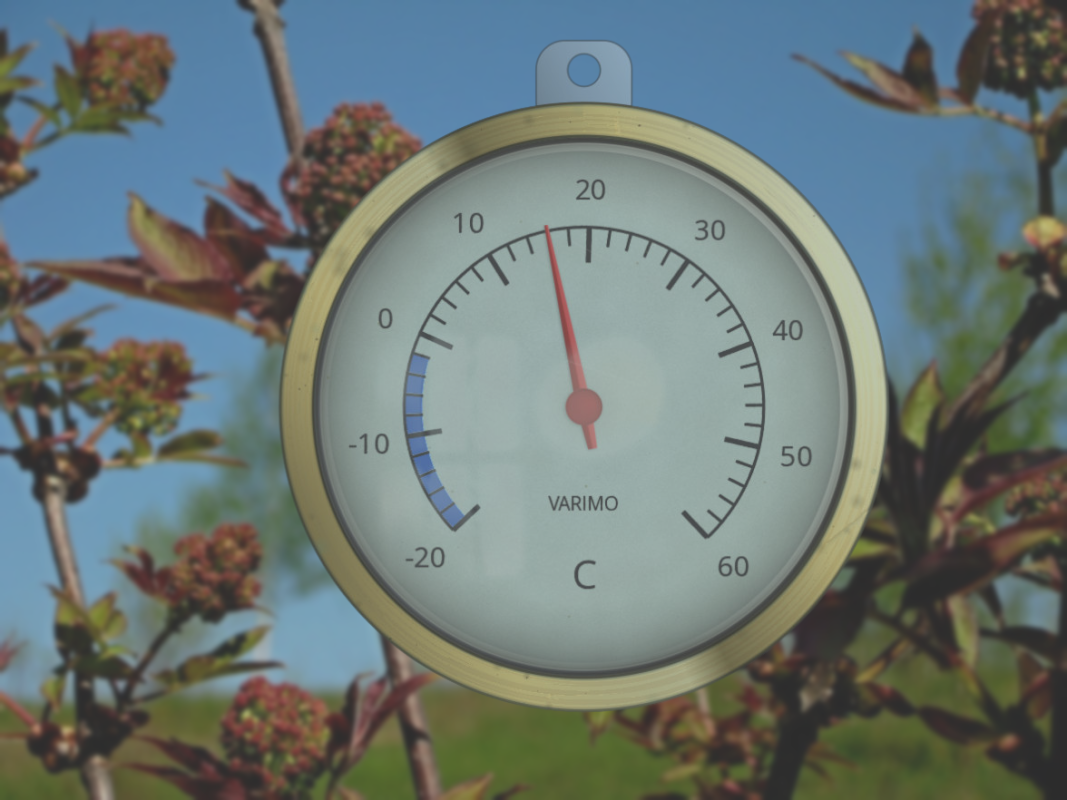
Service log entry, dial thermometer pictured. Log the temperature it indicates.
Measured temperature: 16 °C
